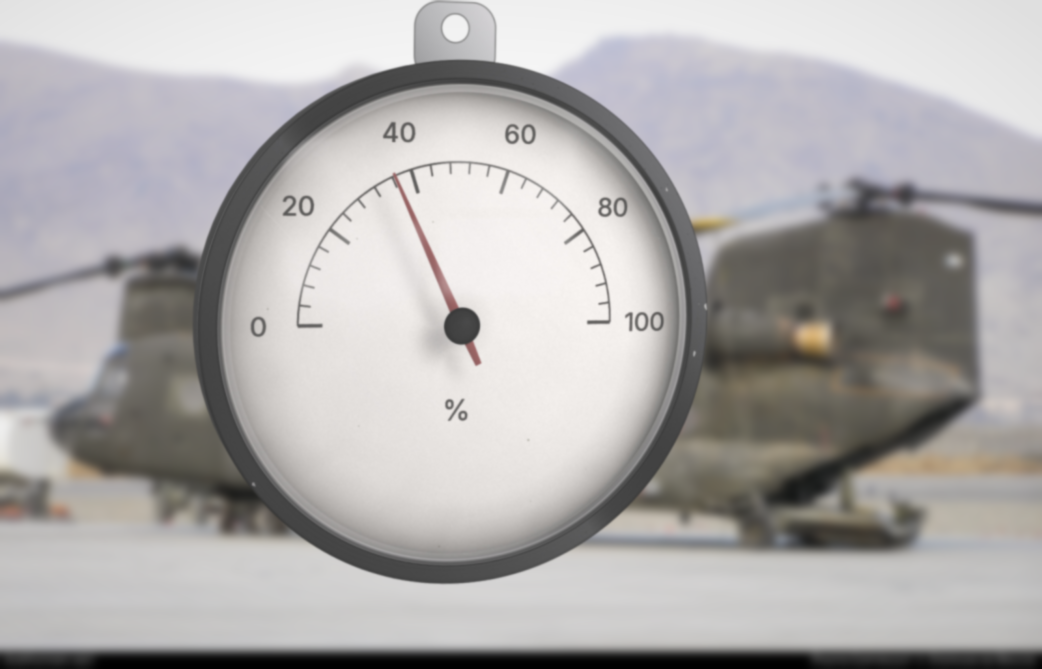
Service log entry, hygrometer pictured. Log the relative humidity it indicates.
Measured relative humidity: 36 %
